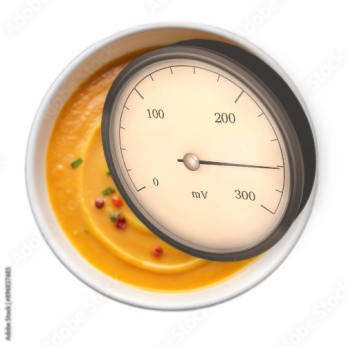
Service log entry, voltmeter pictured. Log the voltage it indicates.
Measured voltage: 260 mV
